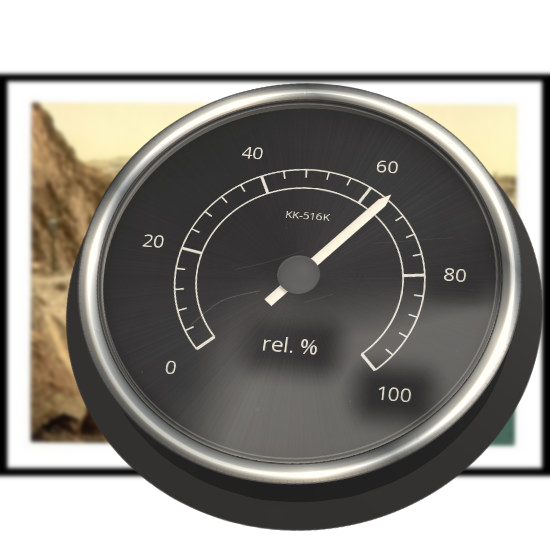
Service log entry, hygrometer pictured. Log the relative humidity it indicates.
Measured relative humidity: 64 %
